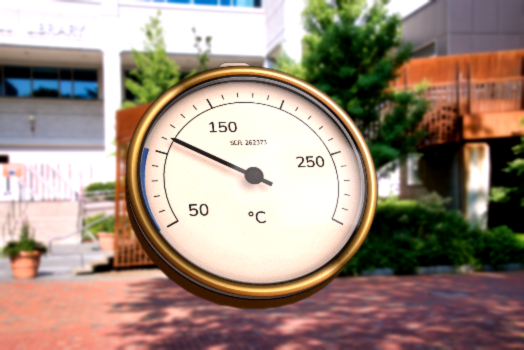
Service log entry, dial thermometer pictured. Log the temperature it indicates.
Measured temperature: 110 °C
